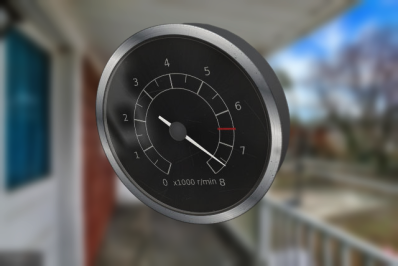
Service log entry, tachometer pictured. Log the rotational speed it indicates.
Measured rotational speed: 7500 rpm
